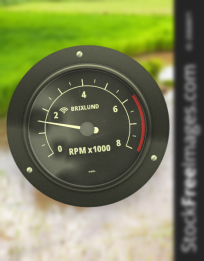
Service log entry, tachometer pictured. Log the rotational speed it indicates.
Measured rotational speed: 1500 rpm
